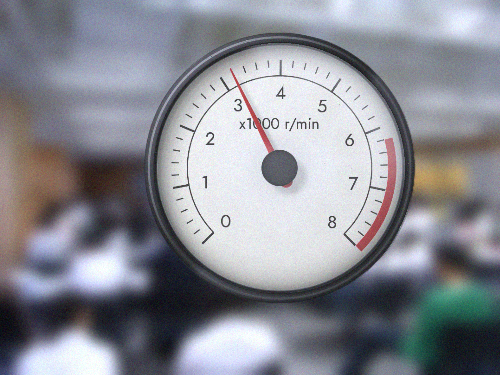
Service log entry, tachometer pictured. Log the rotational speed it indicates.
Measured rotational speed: 3200 rpm
